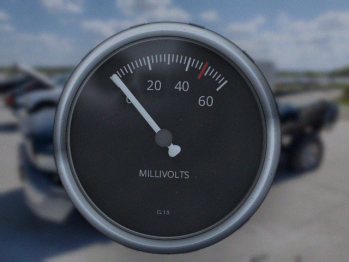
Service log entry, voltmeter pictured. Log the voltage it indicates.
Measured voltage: 2 mV
